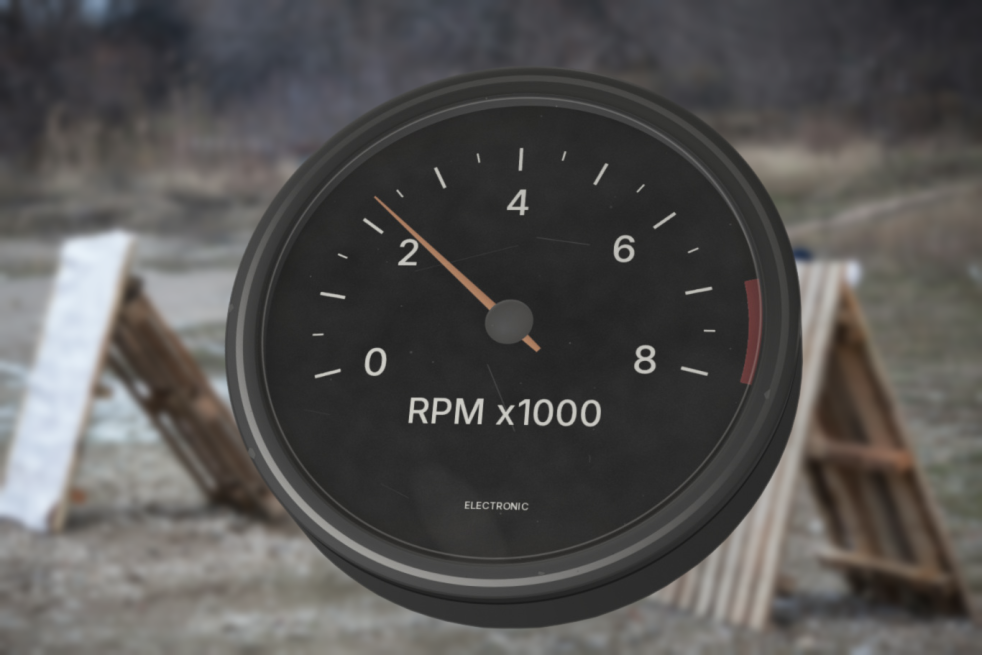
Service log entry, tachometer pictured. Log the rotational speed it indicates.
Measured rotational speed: 2250 rpm
